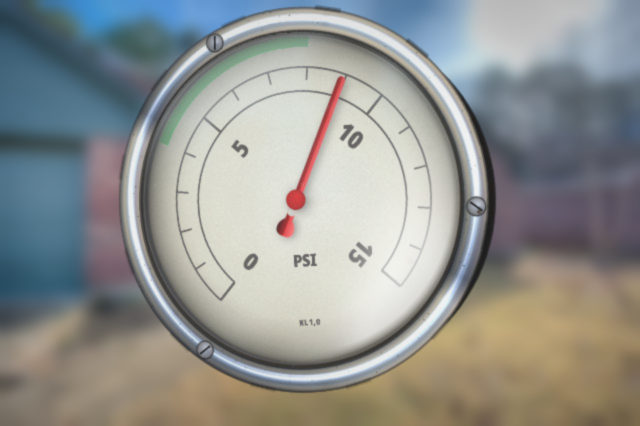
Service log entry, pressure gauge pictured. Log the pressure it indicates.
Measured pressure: 9 psi
